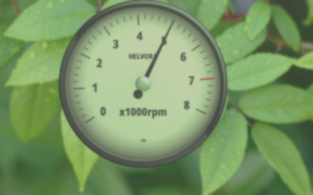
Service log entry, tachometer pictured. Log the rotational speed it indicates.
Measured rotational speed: 5000 rpm
